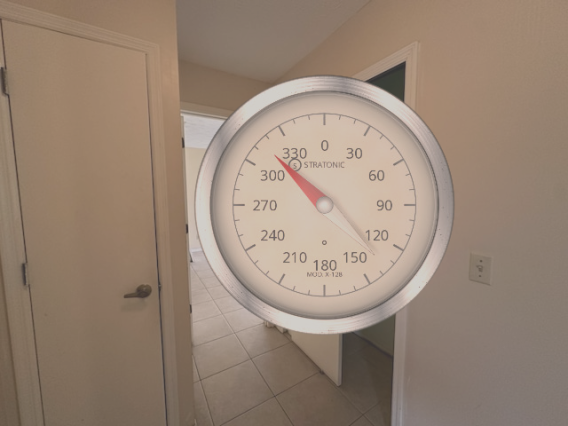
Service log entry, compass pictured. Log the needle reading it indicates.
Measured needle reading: 315 °
